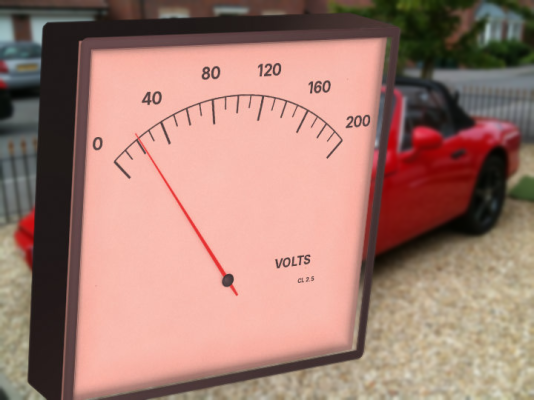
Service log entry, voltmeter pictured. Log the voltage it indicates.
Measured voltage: 20 V
